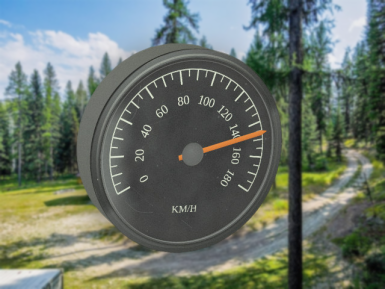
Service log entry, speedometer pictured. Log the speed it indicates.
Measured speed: 145 km/h
